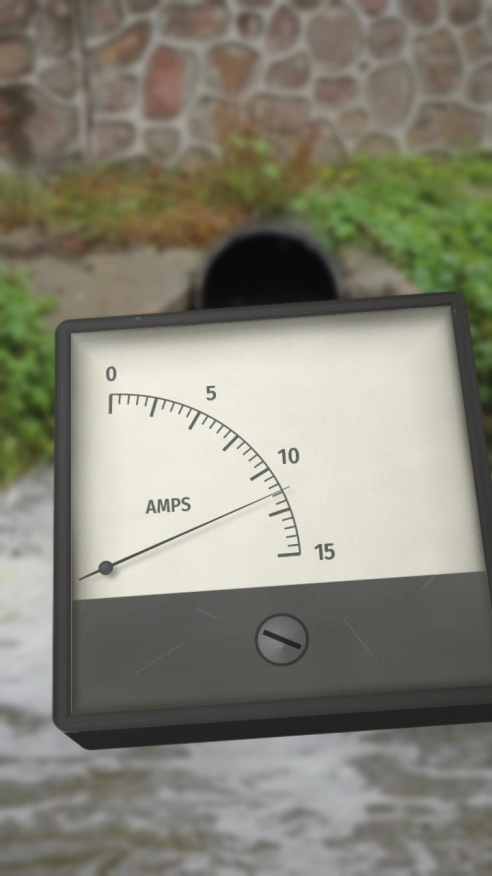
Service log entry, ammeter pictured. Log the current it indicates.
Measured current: 11.5 A
